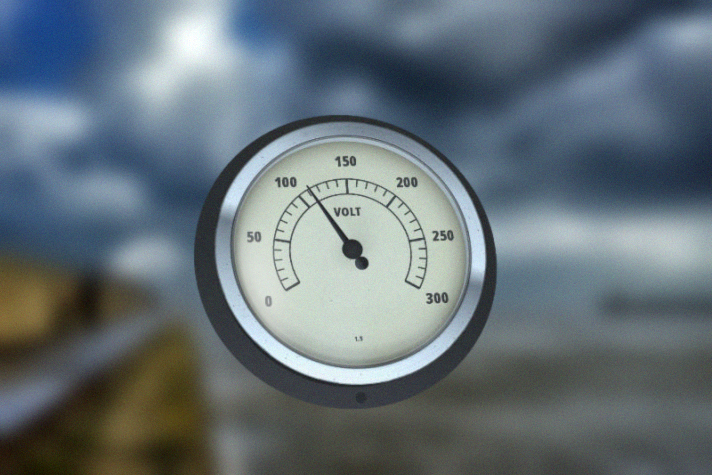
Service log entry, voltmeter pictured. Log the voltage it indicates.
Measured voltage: 110 V
